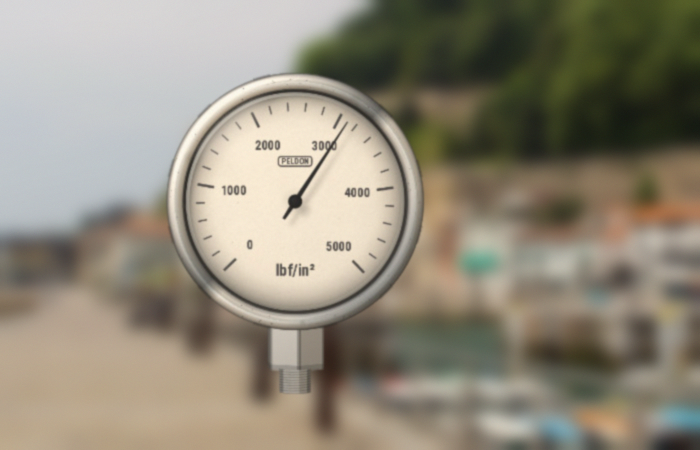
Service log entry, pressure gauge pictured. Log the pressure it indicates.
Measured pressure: 3100 psi
